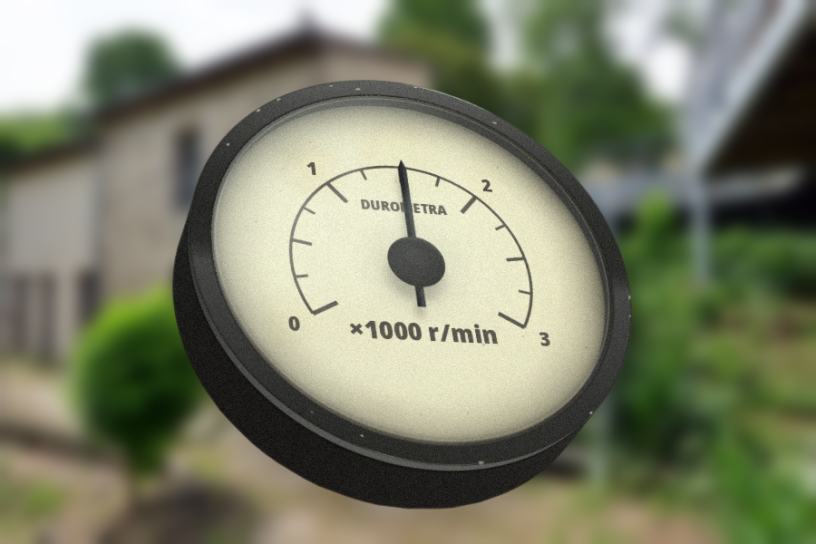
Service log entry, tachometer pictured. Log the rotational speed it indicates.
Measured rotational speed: 1500 rpm
